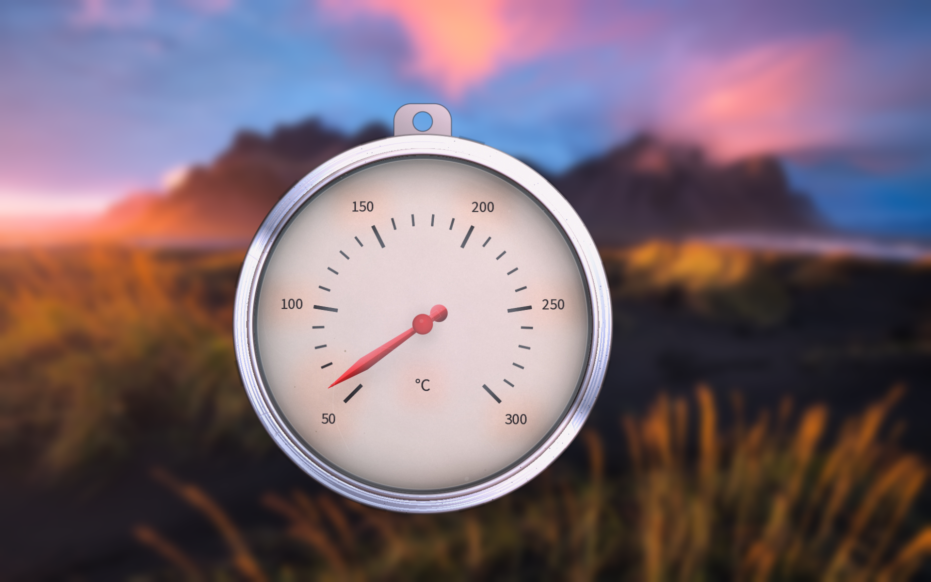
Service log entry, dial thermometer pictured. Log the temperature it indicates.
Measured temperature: 60 °C
